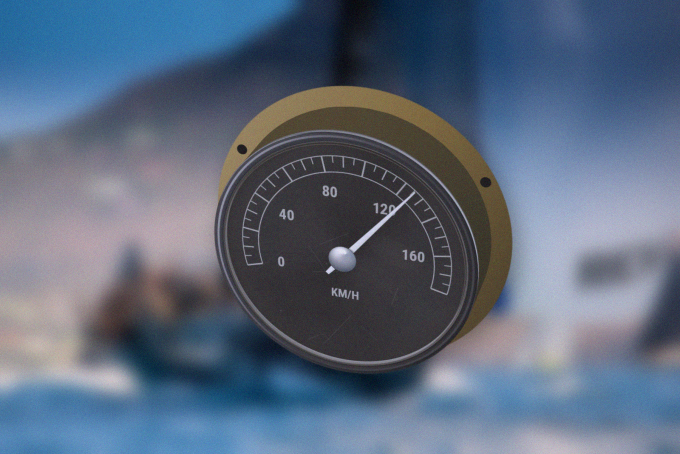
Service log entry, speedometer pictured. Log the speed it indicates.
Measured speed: 125 km/h
